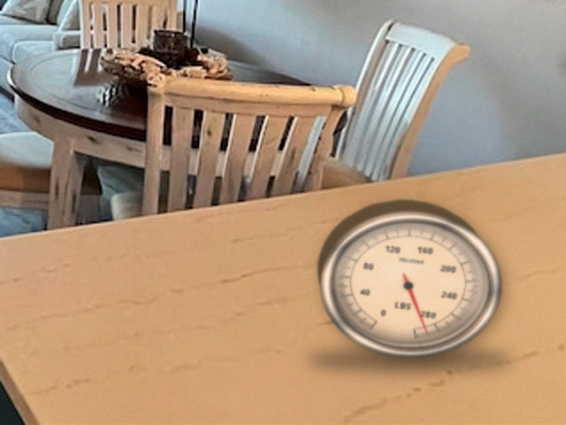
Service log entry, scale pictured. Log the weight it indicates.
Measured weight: 290 lb
